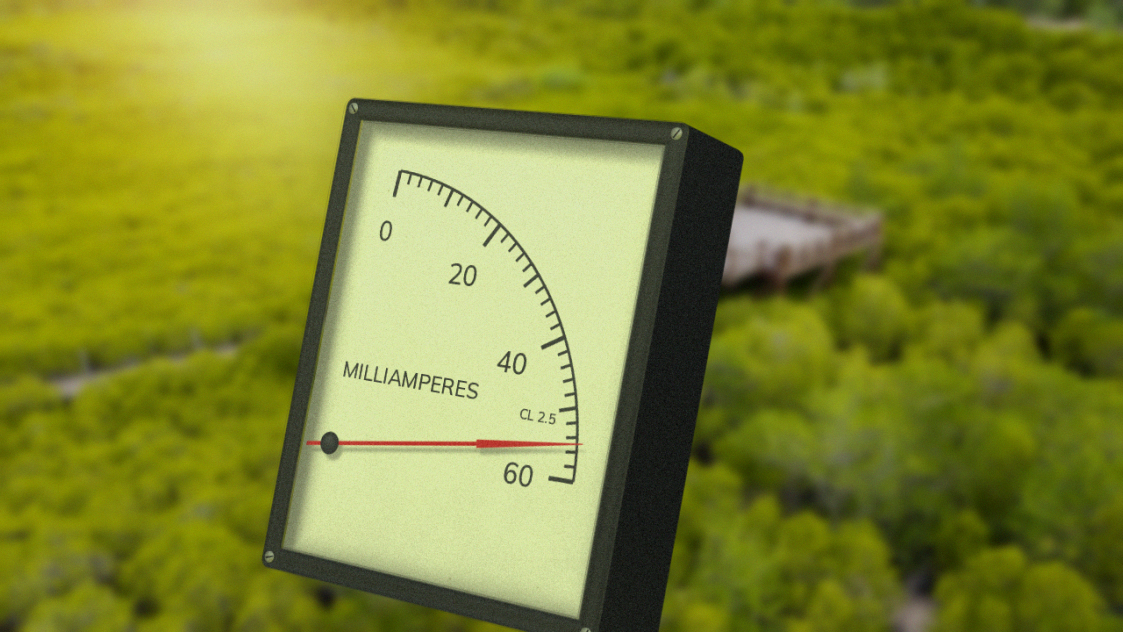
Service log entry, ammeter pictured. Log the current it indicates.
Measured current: 55 mA
